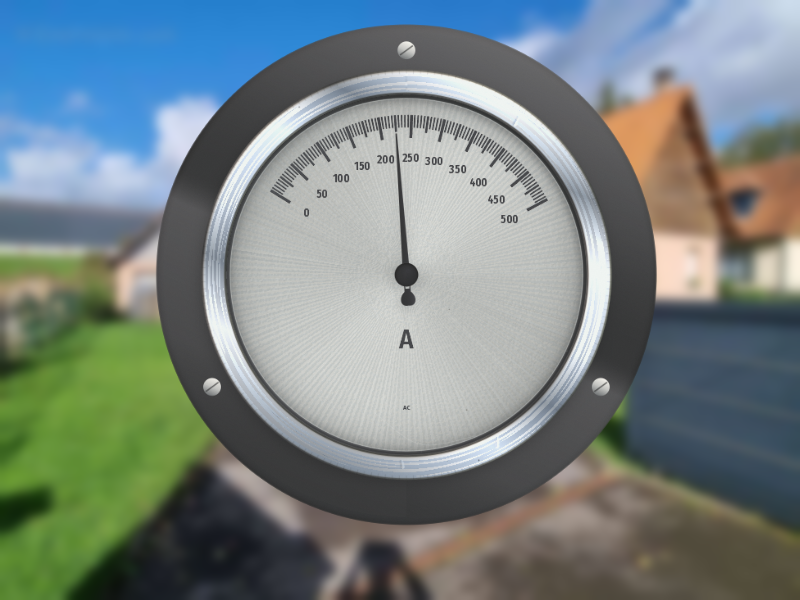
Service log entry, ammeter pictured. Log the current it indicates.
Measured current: 225 A
